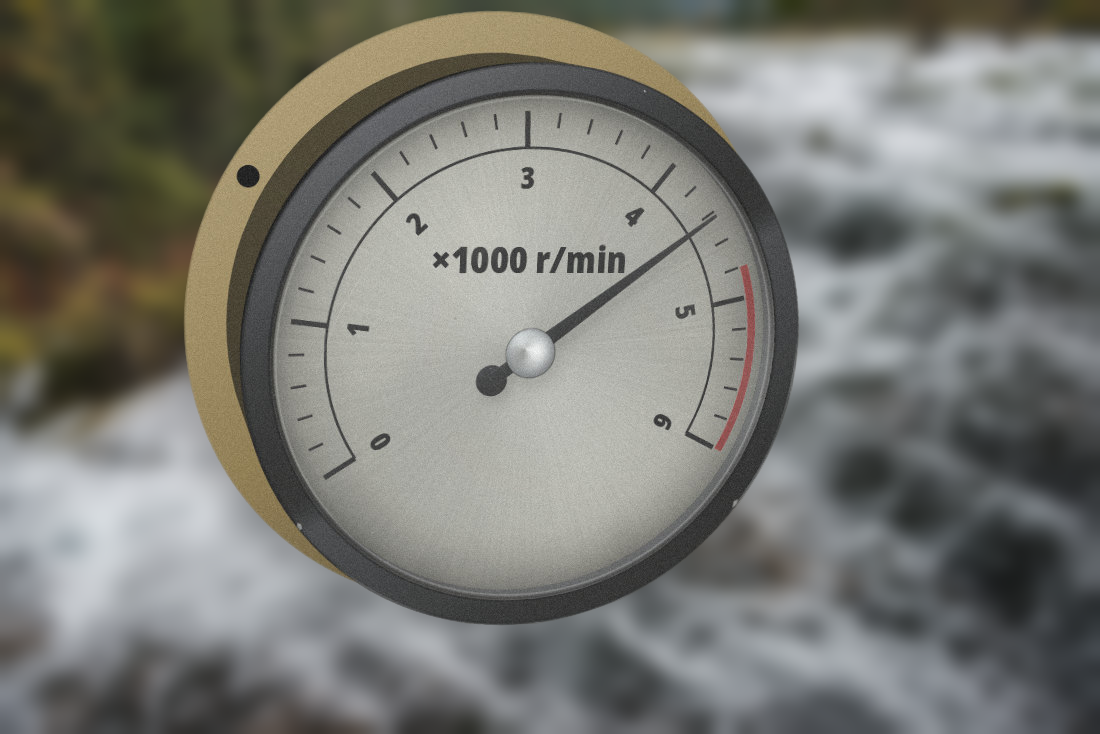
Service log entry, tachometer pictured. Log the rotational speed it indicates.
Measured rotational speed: 4400 rpm
